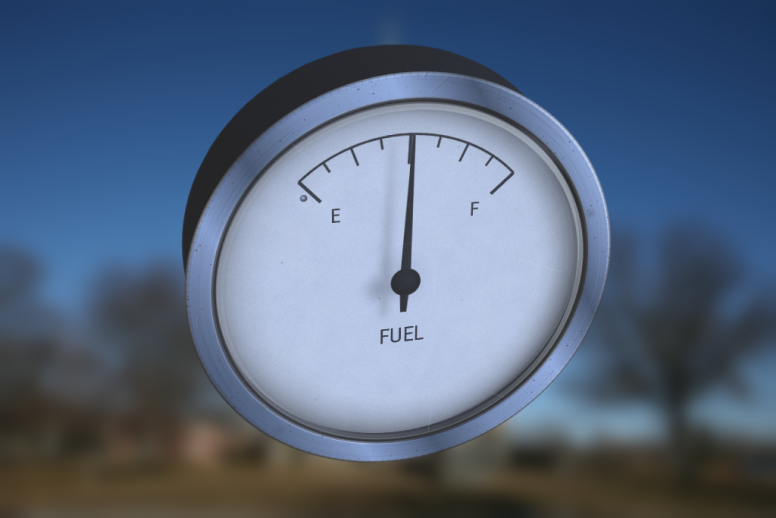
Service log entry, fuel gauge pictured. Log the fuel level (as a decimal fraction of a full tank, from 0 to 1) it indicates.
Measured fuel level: 0.5
